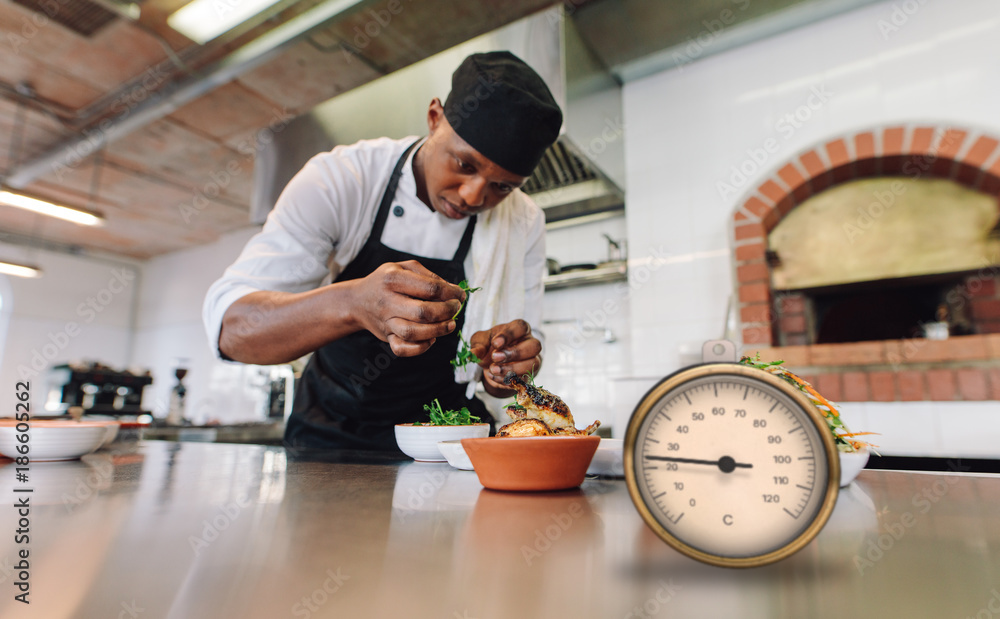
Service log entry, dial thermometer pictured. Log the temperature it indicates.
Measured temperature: 24 °C
